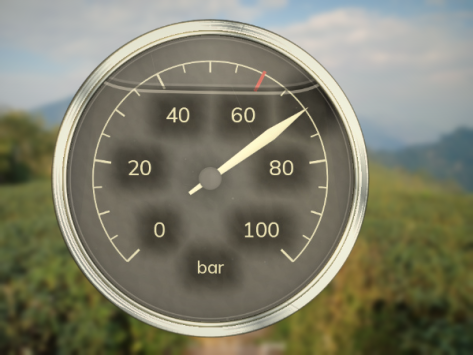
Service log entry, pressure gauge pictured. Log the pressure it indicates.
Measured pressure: 70 bar
